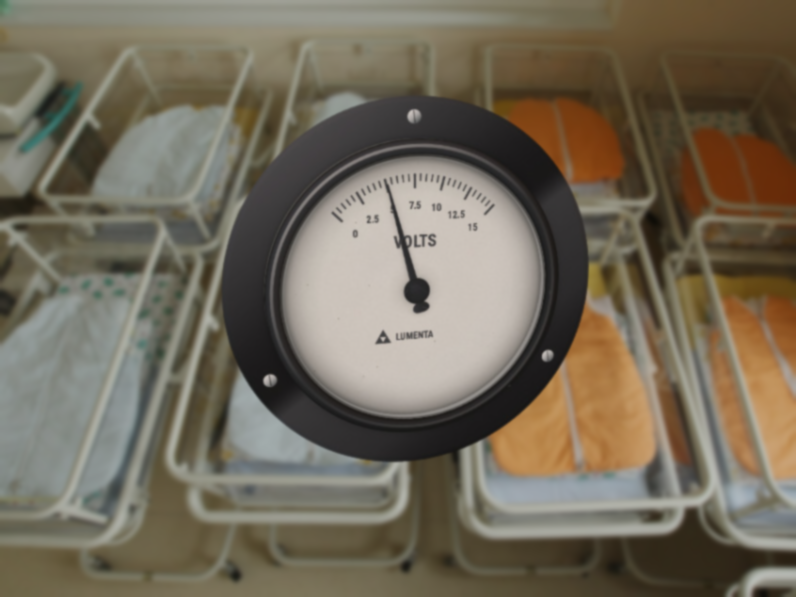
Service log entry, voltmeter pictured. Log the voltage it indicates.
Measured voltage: 5 V
